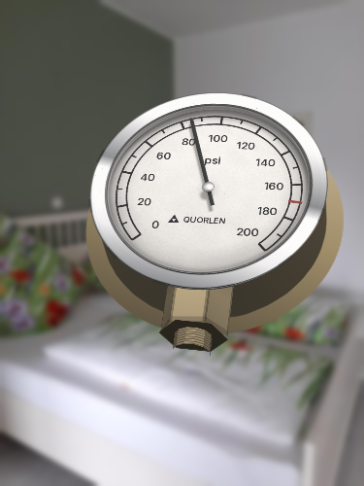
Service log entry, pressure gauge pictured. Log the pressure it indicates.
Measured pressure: 85 psi
